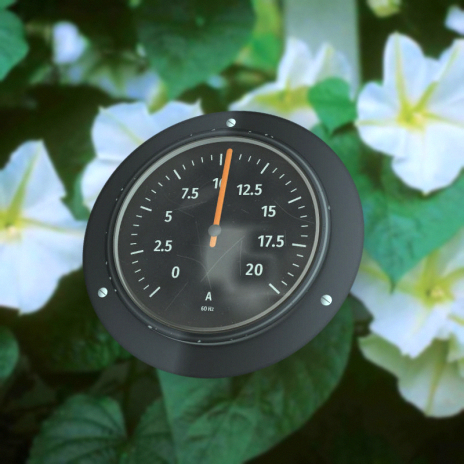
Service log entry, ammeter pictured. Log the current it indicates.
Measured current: 10.5 A
